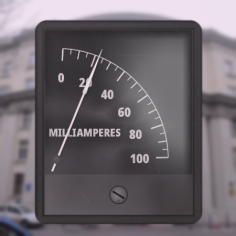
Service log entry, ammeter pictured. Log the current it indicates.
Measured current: 22.5 mA
